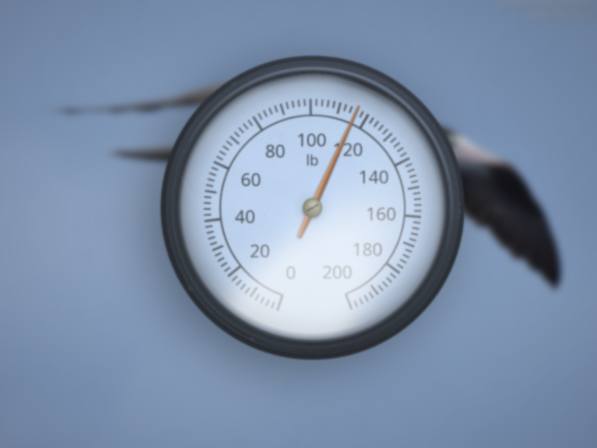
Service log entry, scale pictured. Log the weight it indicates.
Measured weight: 116 lb
